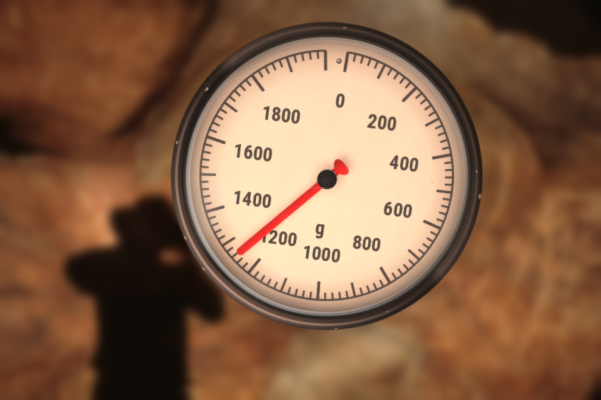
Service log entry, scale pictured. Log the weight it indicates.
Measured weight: 1260 g
